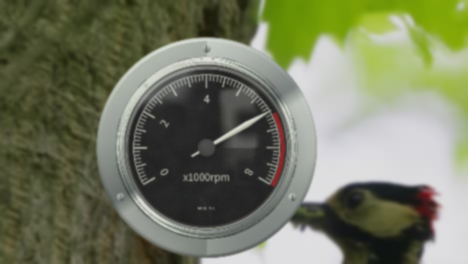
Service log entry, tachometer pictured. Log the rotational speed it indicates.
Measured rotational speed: 6000 rpm
